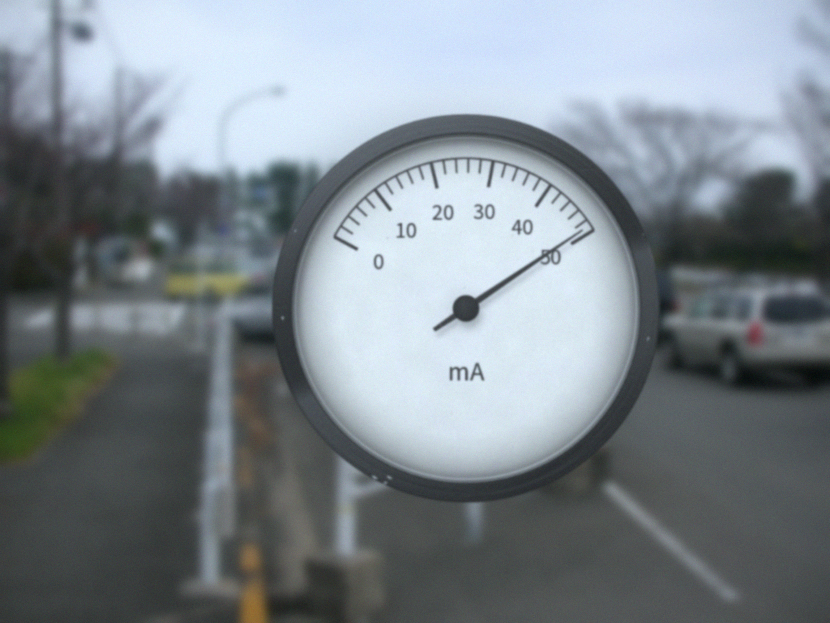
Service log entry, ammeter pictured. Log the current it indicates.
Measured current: 49 mA
